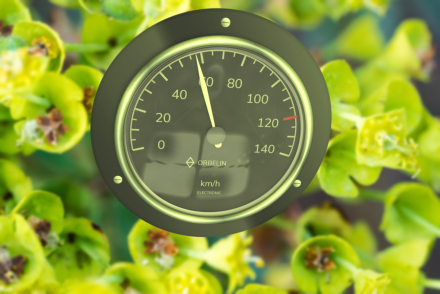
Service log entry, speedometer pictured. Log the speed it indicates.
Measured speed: 57.5 km/h
